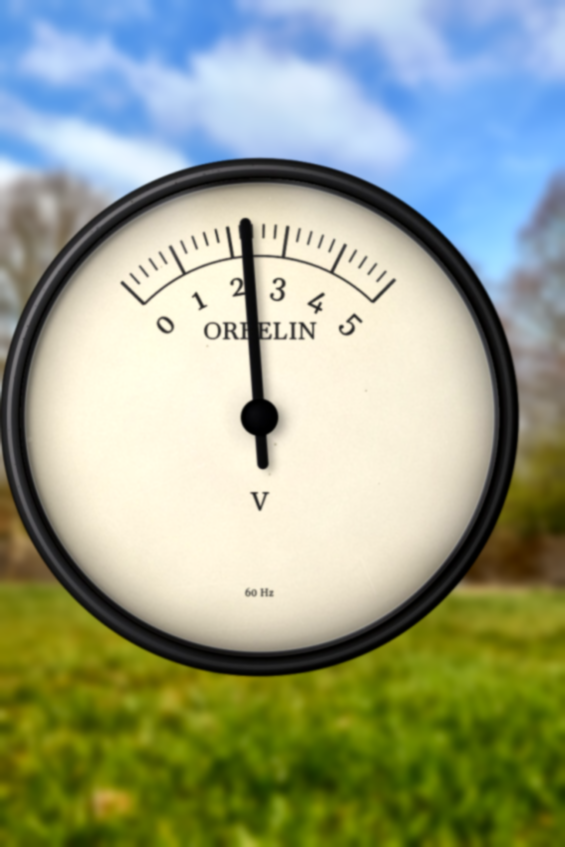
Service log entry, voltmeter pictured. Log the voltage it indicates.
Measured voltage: 2.3 V
